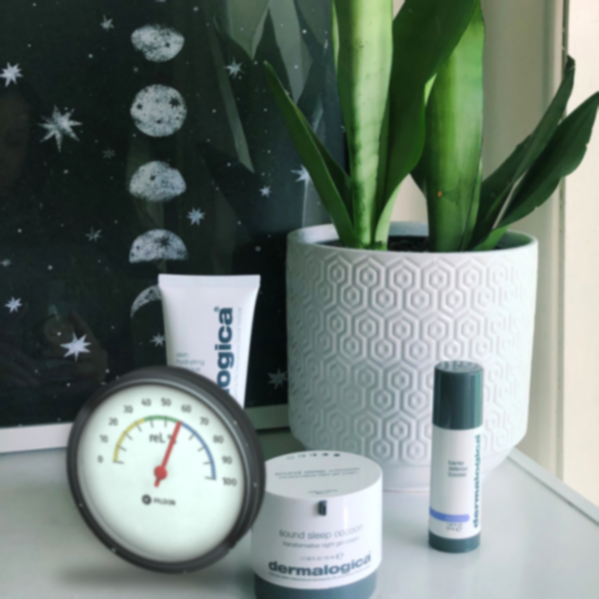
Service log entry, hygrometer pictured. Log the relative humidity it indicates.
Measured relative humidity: 60 %
